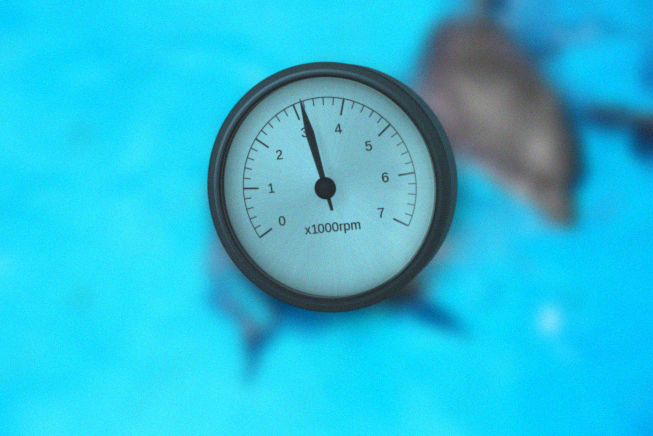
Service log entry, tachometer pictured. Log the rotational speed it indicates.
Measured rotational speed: 3200 rpm
